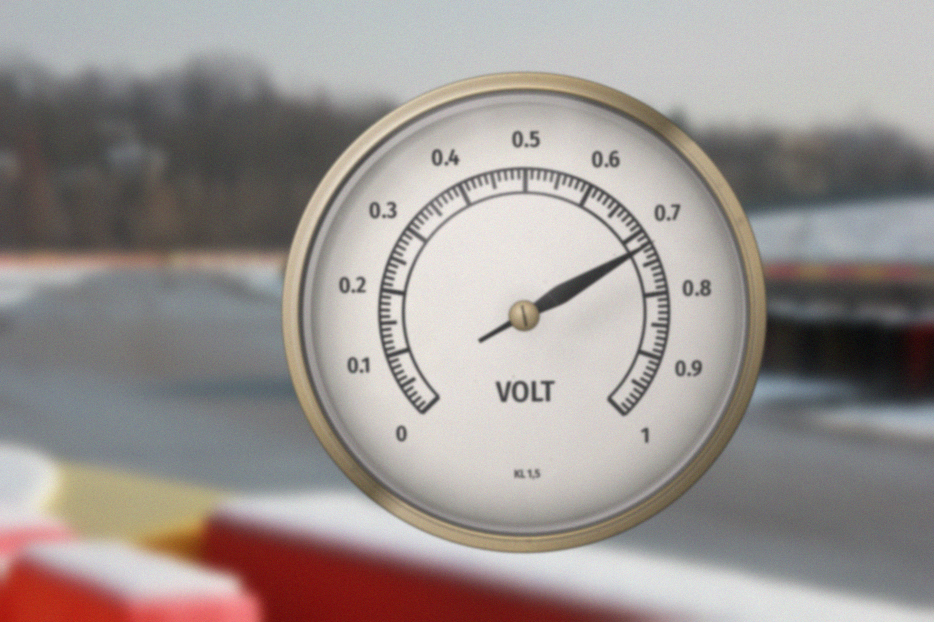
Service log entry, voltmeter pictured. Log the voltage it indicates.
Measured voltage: 0.72 V
